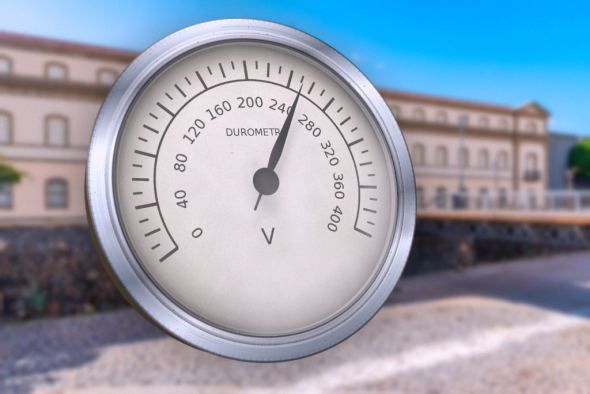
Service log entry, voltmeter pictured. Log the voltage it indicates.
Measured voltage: 250 V
